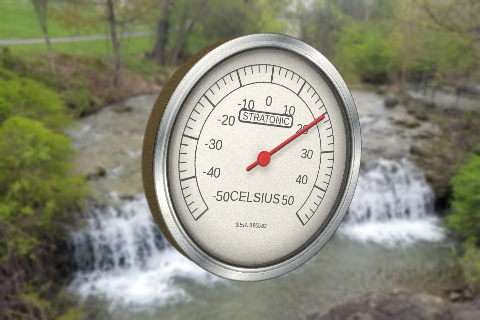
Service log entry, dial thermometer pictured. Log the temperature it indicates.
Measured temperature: 20 °C
